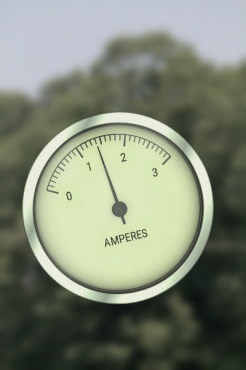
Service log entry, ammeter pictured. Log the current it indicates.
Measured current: 1.4 A
